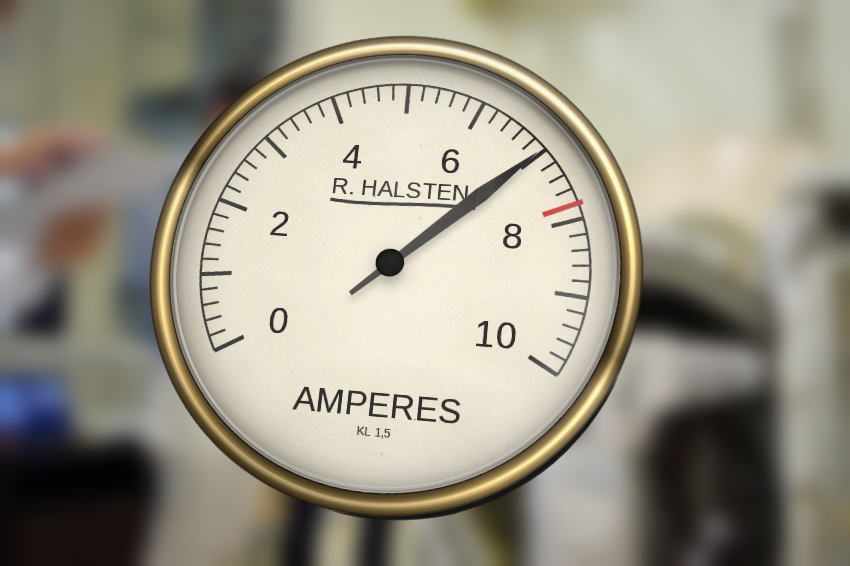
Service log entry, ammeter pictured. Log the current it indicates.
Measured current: 7 A
